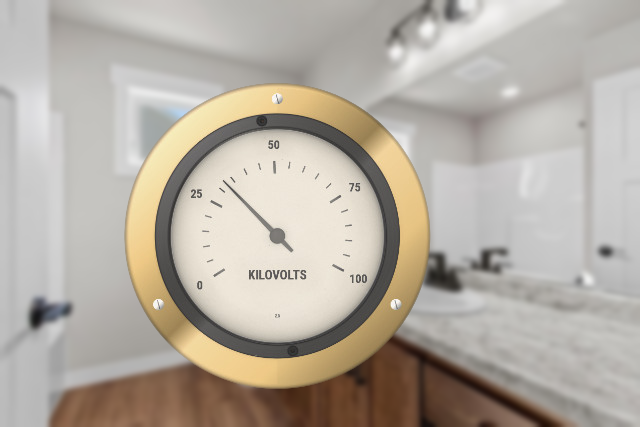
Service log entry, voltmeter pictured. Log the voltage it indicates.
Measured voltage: 32.5 kV
